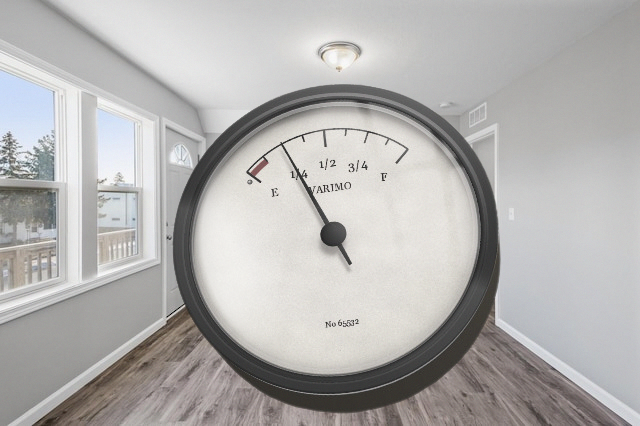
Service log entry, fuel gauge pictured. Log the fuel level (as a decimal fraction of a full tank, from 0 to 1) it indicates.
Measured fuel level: 0.25
